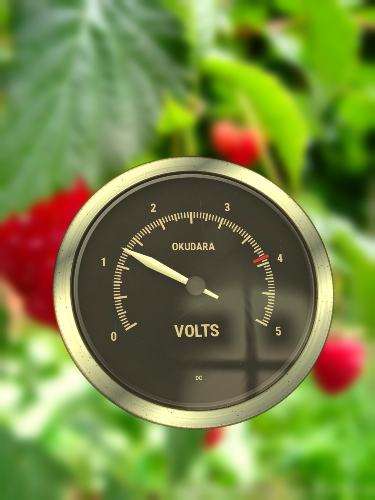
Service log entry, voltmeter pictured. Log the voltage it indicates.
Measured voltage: 1.25 V
